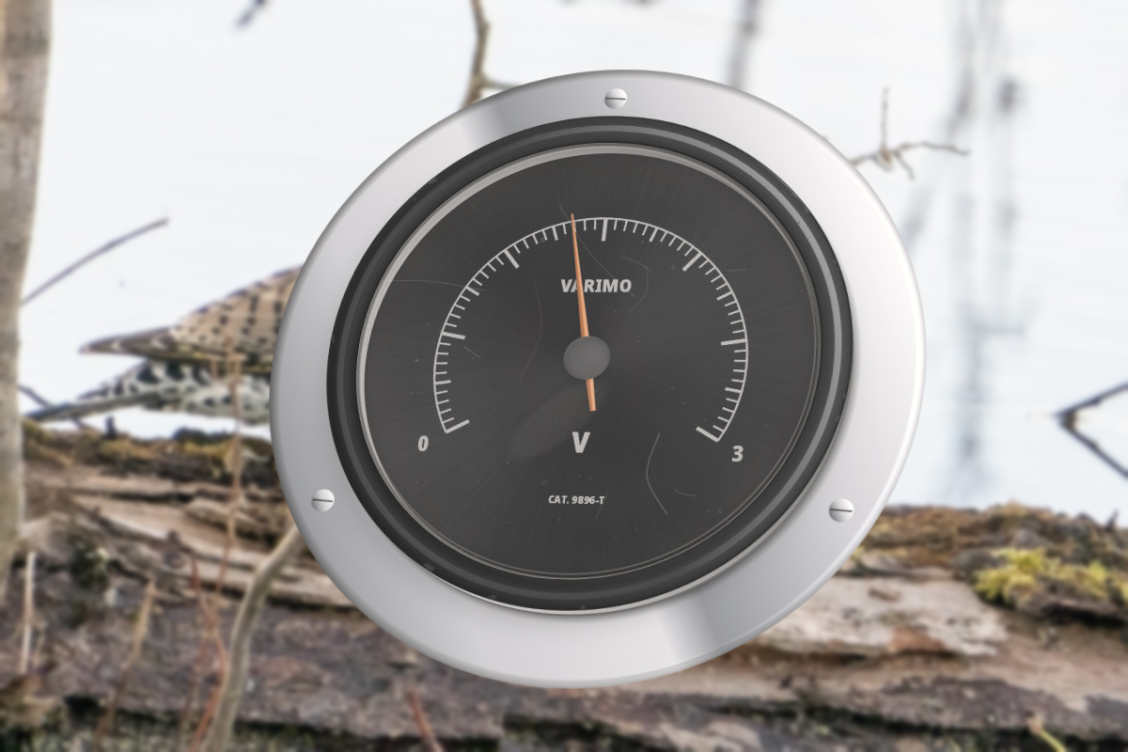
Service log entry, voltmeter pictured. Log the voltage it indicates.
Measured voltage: 1.35 V
